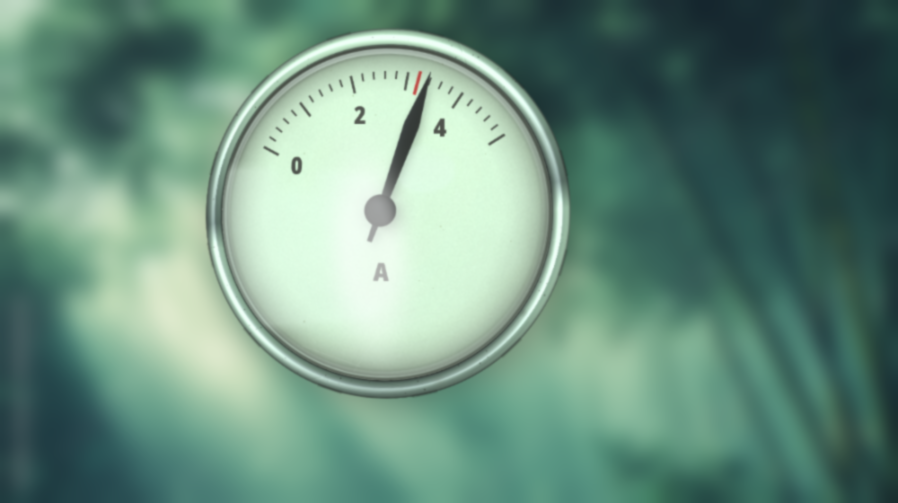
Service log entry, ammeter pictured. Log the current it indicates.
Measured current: 3.4 A
